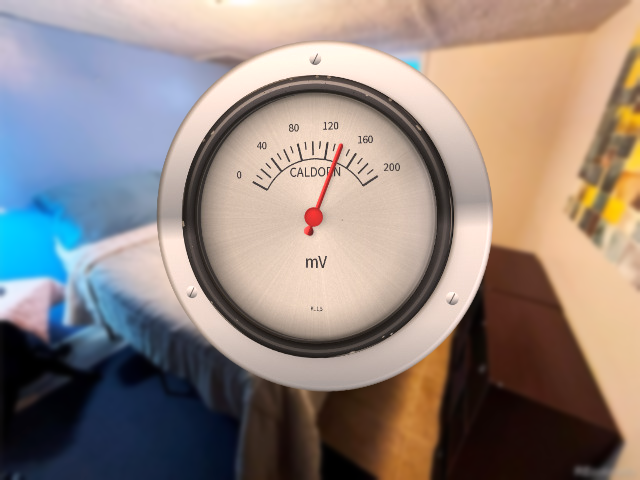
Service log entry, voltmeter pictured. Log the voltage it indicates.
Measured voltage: 140 mV
